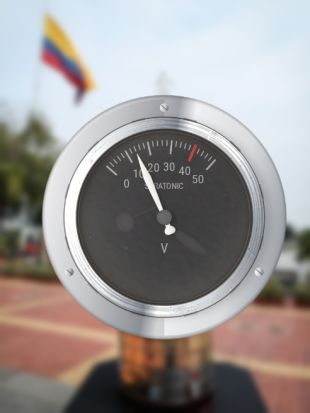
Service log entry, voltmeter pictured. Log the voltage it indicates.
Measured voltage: 14 V
